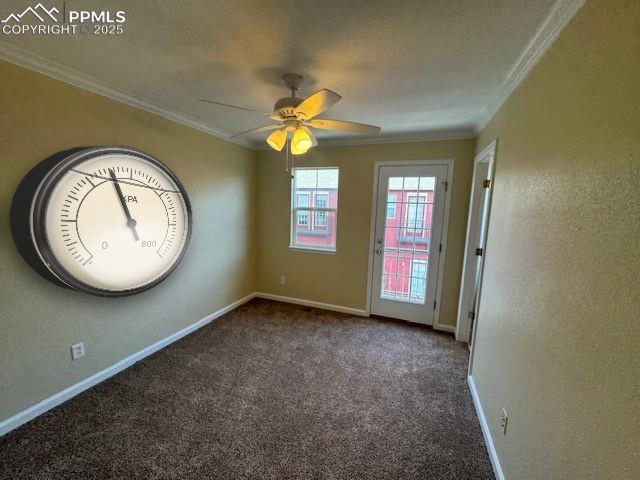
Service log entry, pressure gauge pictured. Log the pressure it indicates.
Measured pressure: 250 kPa
